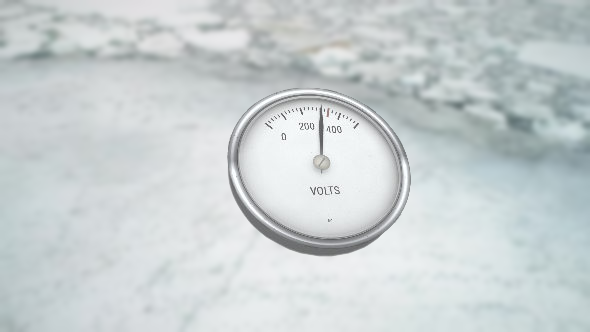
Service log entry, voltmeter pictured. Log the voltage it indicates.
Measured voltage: 300 V
